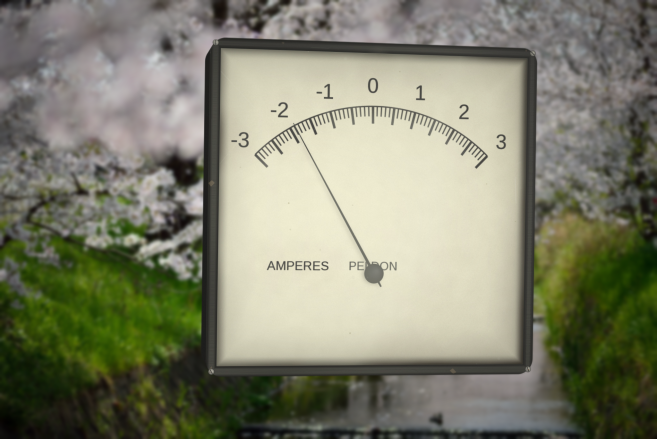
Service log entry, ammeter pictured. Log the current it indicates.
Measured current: -1.9 A
